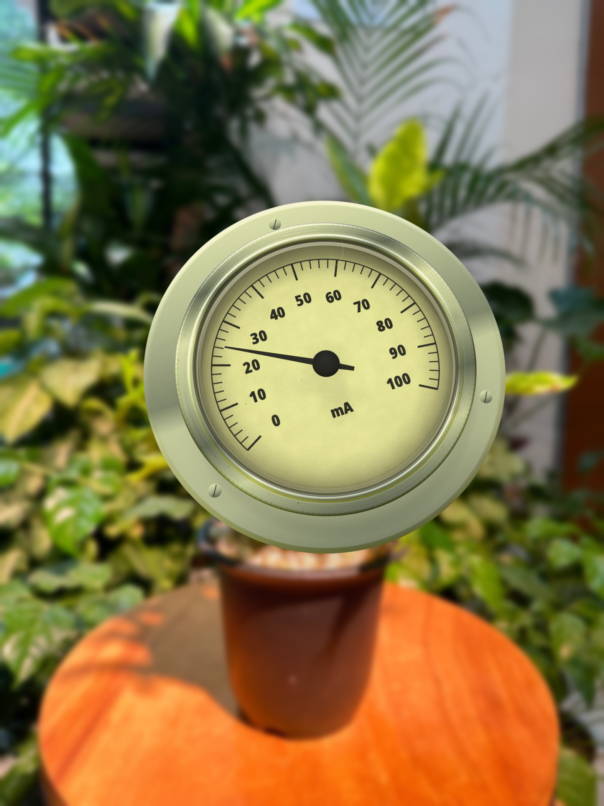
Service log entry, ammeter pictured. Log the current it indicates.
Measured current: 24 mA
